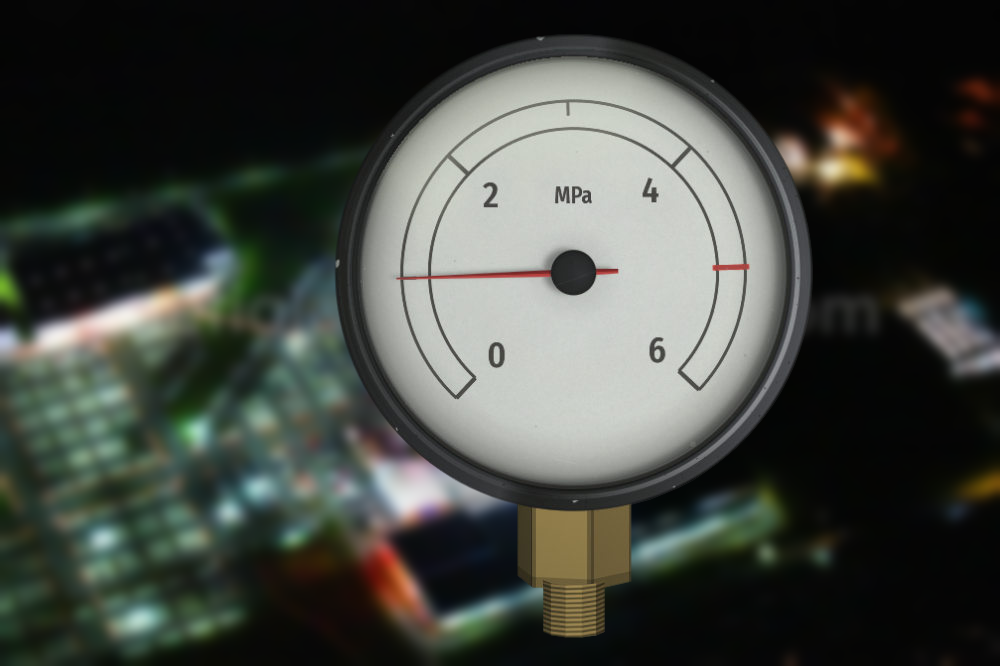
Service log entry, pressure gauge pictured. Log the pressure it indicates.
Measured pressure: 1 MPa
